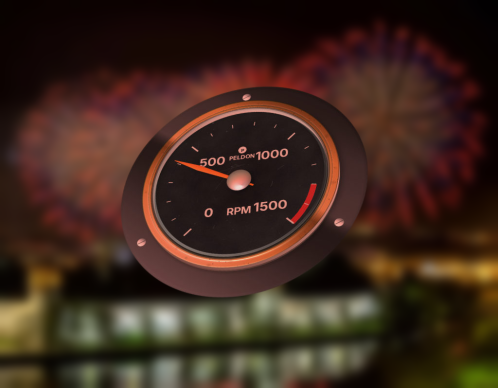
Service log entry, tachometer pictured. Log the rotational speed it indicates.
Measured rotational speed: 400 rpm
